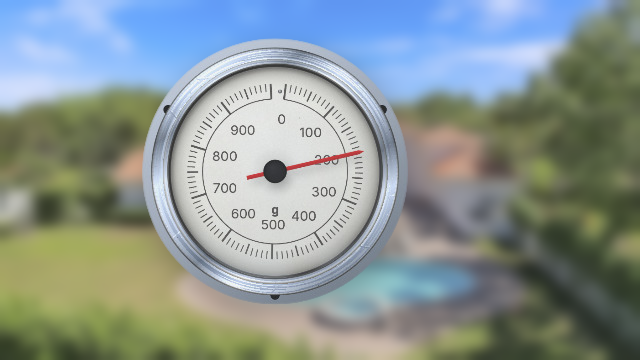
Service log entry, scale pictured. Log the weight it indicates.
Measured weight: 200 g
